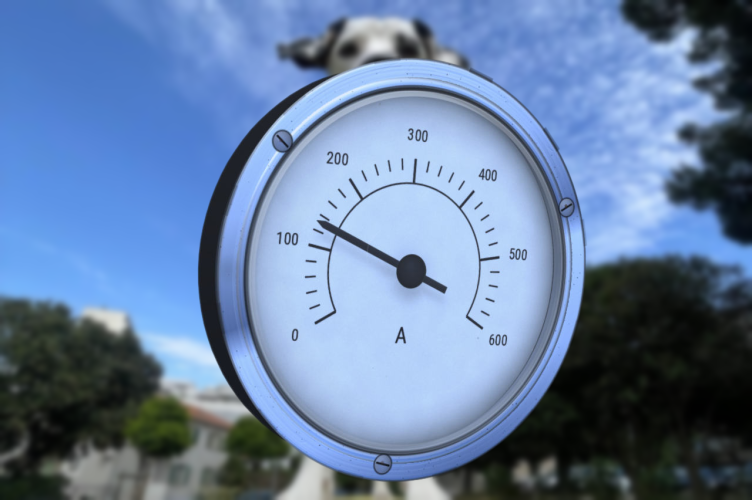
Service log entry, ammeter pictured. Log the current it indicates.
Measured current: 130 A
